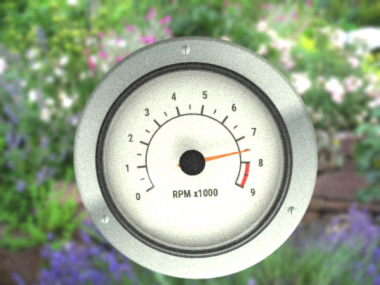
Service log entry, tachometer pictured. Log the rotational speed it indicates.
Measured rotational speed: 7500 rpm
